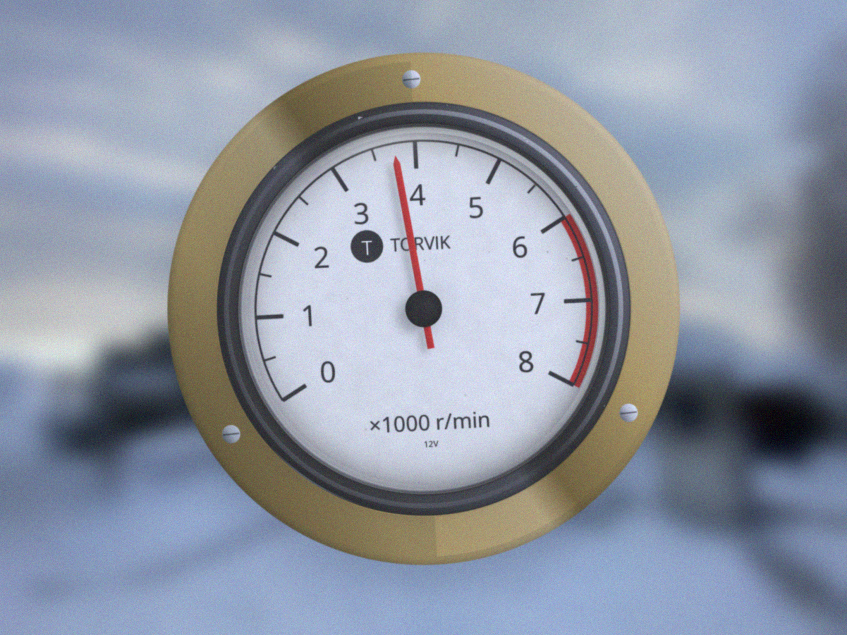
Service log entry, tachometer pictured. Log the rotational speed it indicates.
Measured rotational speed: 3750 rpm
